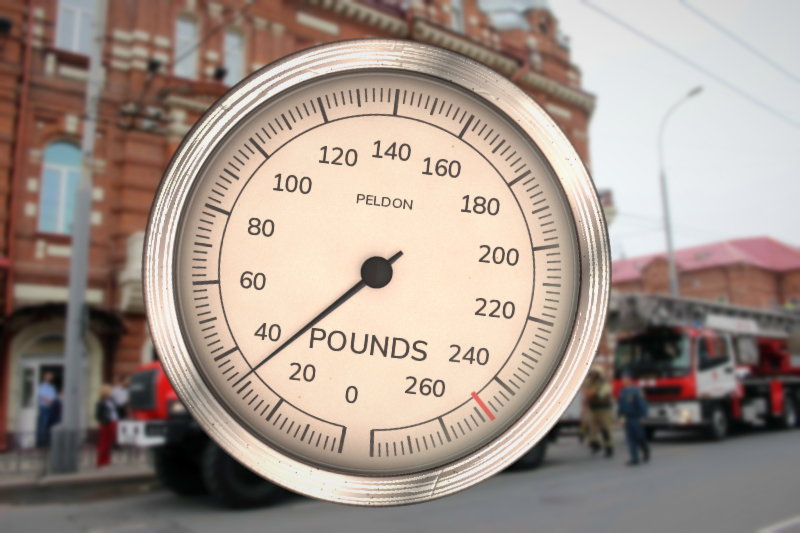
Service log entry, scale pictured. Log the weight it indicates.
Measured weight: 32 lb
